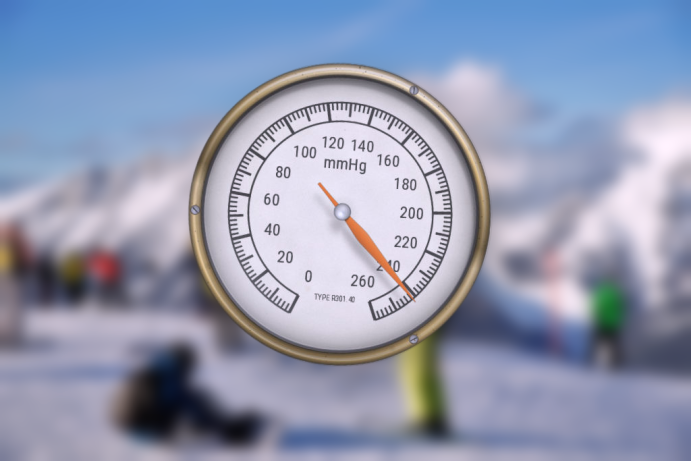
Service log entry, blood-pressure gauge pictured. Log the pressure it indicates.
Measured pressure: 242 mmHg
